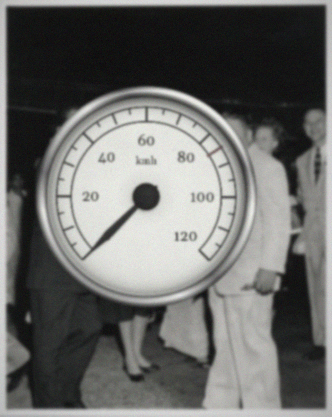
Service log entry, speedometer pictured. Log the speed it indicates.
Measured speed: 0 km/h
